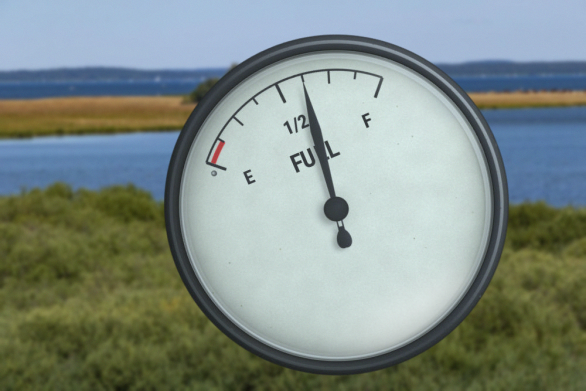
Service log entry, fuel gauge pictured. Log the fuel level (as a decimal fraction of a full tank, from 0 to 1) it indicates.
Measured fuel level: 0.625
